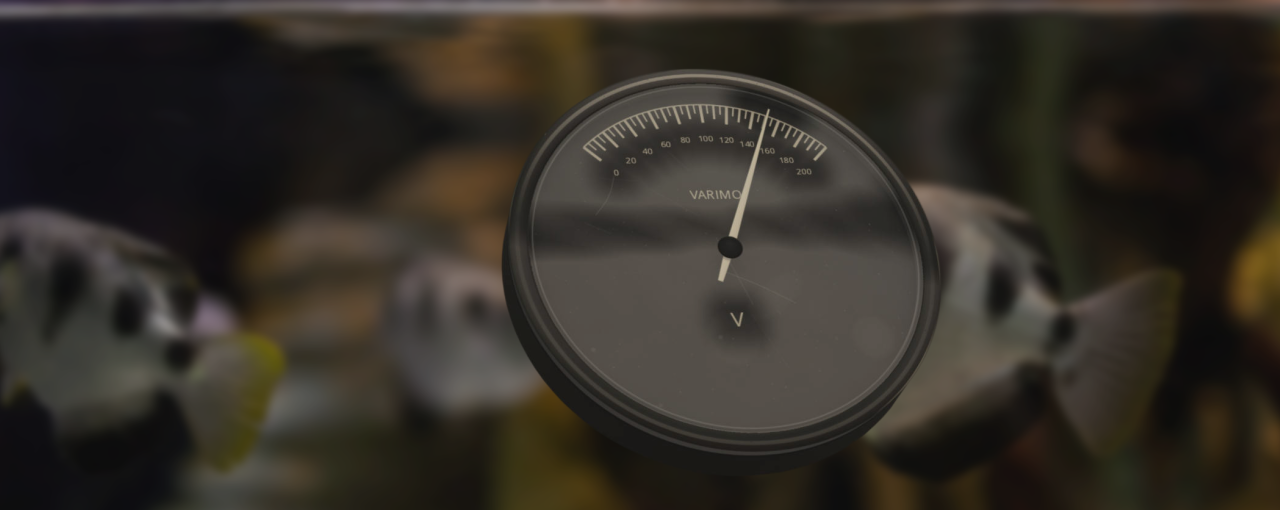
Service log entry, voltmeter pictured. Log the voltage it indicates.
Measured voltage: 150 V
